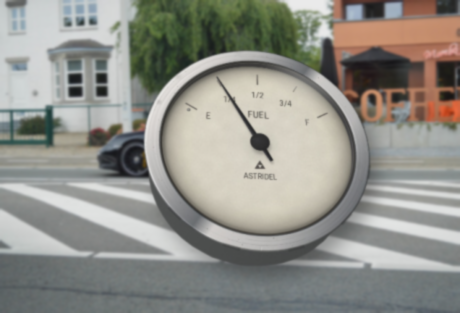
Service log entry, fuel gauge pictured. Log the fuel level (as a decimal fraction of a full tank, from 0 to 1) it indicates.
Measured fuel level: 0.25
